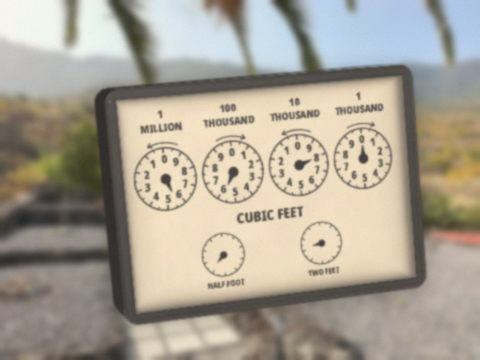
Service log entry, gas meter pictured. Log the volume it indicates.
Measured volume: 558000 ft³
